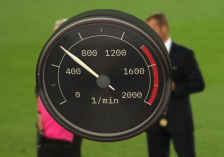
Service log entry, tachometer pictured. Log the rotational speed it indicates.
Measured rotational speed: 600 rpm
